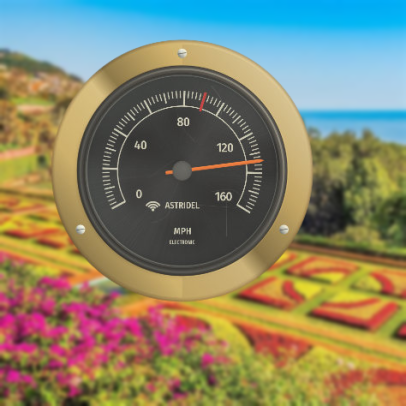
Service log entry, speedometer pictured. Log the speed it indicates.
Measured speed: 134 mph
